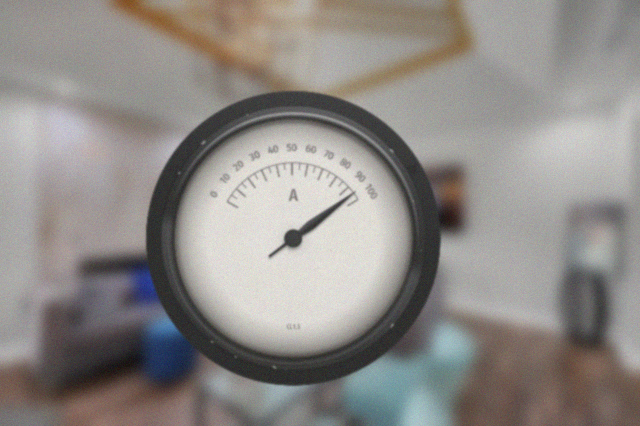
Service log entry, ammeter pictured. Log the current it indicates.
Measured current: 95 A
